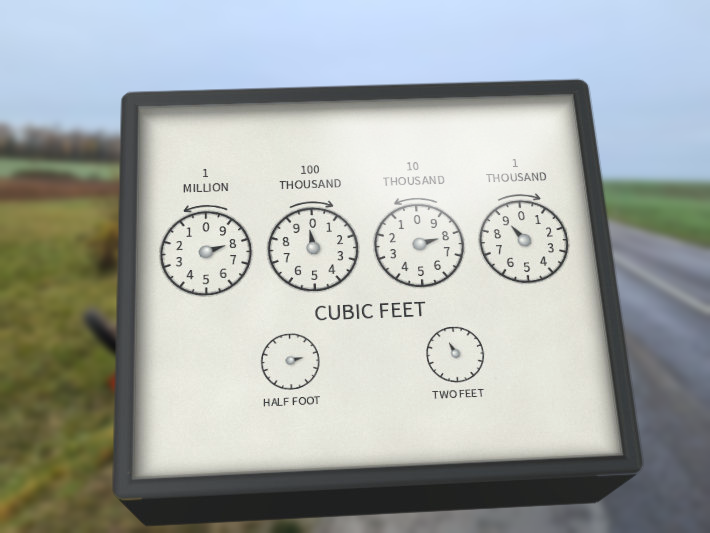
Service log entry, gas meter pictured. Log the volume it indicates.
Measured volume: 797900 ft³
